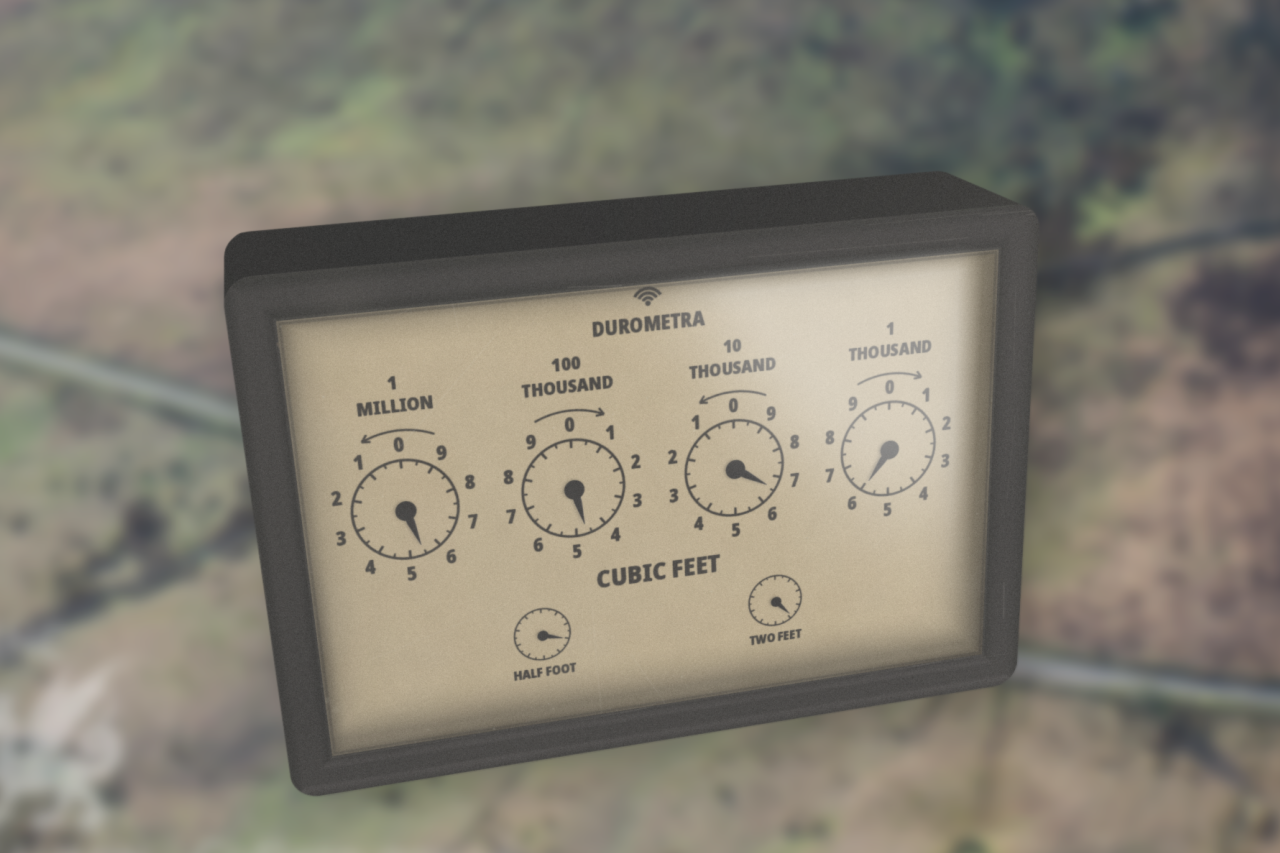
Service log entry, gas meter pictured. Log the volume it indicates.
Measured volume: 546600 ft³
